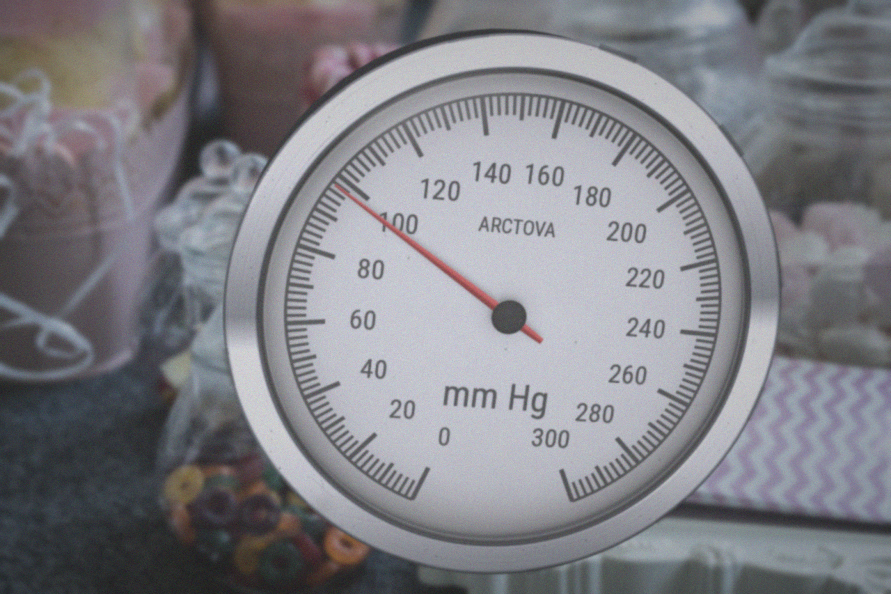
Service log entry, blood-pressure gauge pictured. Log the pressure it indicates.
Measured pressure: 98 mmHg
